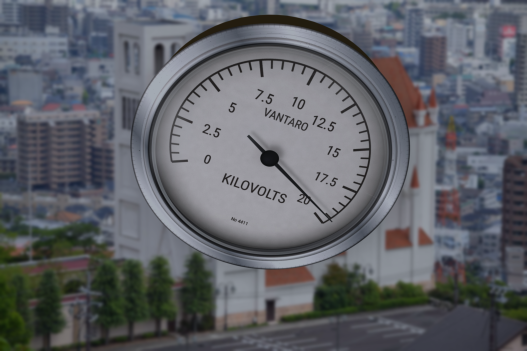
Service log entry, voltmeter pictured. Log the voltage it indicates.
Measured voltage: 19.5 kV
